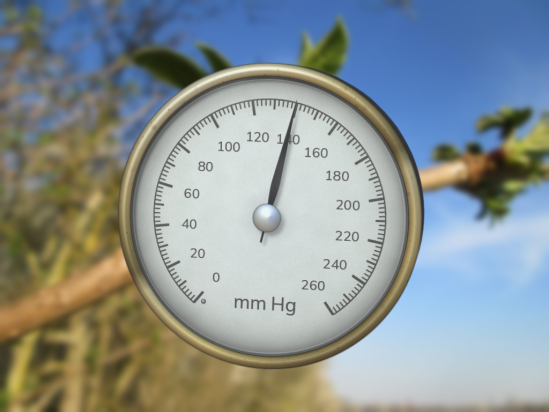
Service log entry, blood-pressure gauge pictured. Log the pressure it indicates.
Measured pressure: 140 mmHg
